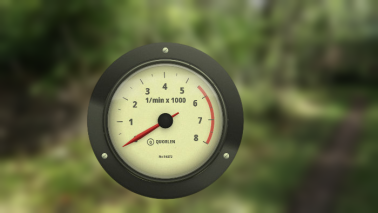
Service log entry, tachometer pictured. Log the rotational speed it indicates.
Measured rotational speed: 0 rpm
